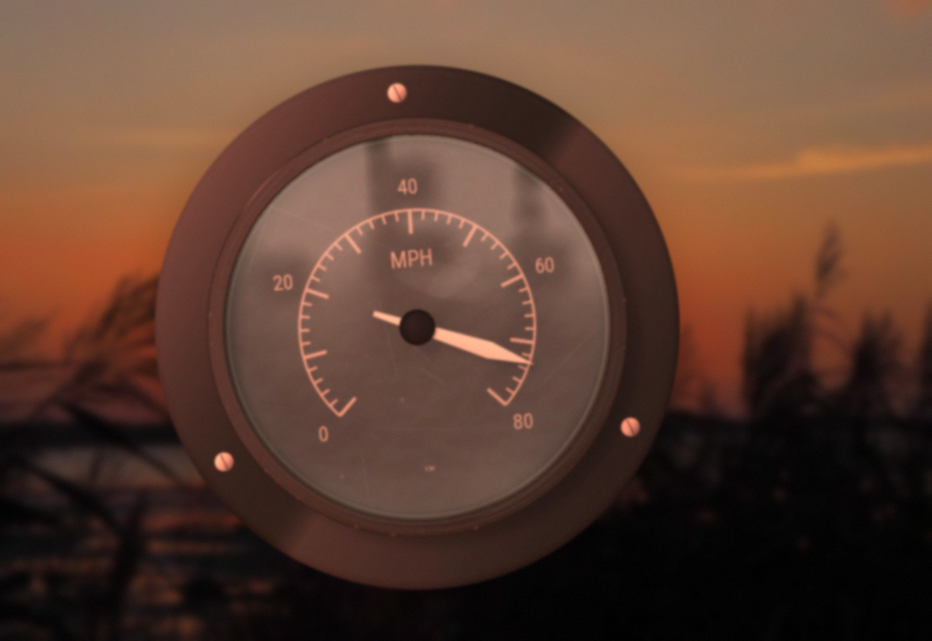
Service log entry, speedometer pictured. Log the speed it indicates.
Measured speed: 73 mph
